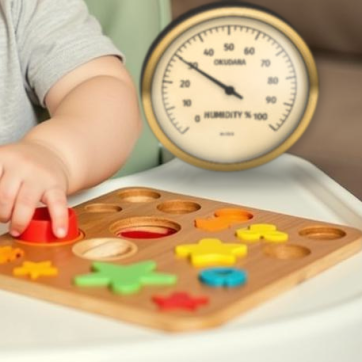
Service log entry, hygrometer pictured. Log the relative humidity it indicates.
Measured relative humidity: 30 %
